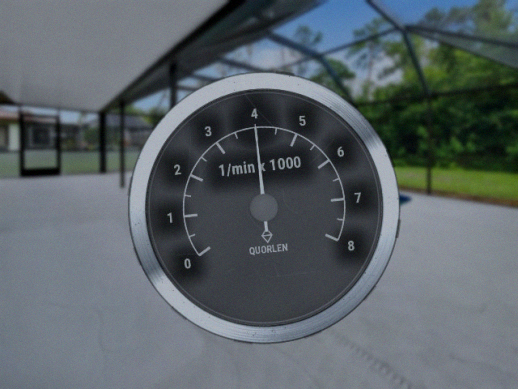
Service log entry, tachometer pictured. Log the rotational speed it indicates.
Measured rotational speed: 4000 rpm
